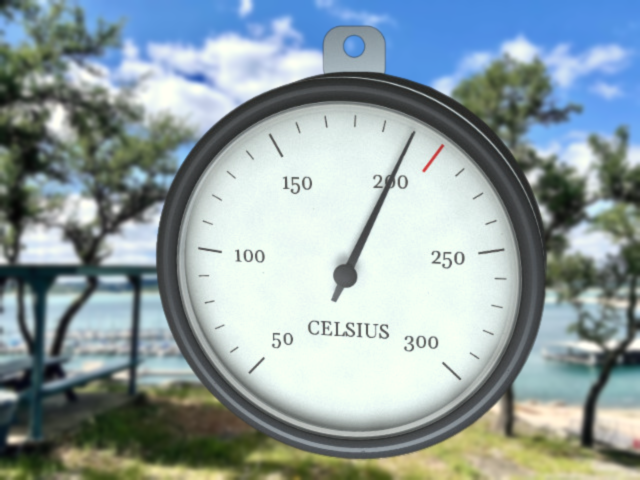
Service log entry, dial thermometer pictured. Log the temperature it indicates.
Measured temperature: 200 °C
